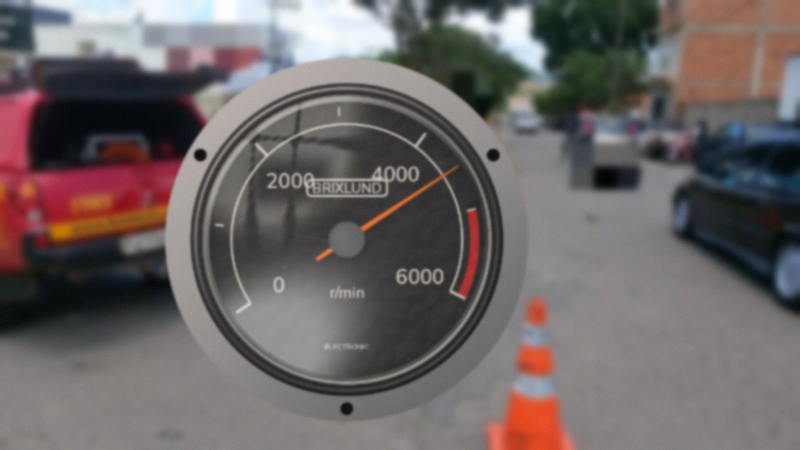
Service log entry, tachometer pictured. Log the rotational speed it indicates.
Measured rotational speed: 4500 rpm
